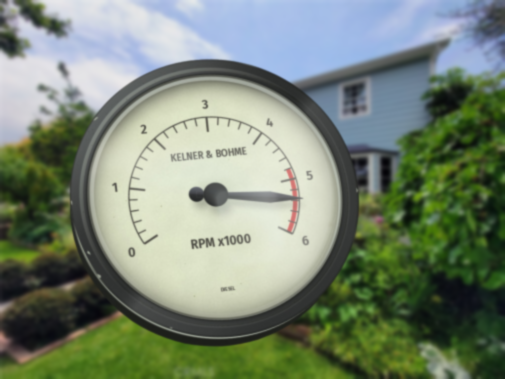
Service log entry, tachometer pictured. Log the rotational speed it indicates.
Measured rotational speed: 5400 rpm
